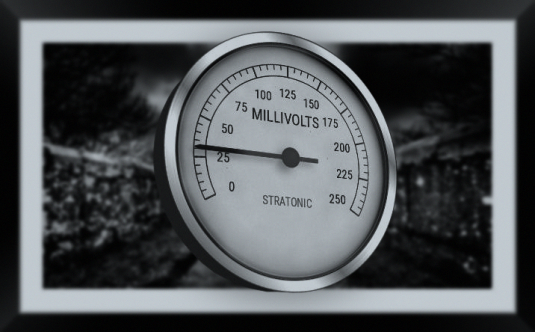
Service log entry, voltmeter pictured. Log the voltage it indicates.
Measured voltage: 30 mV
